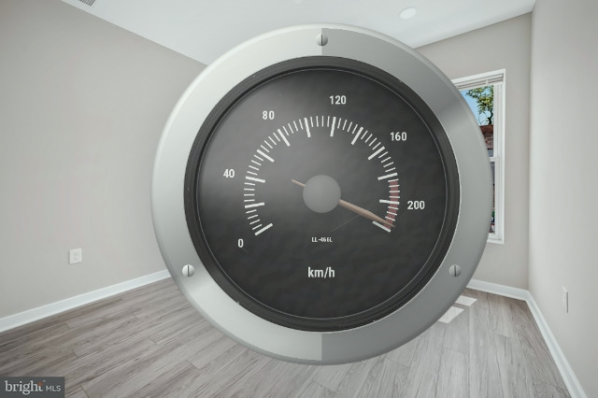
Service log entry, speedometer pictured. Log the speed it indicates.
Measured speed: 216 km/h
